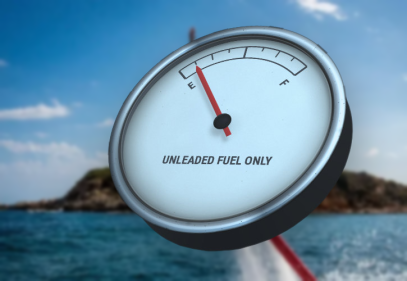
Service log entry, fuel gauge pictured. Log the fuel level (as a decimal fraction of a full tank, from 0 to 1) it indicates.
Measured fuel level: 0.125
